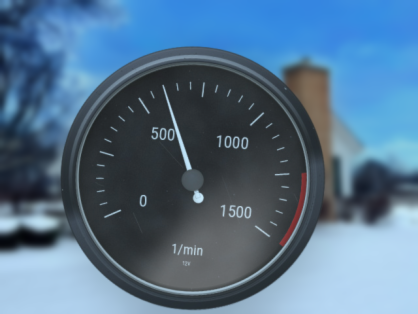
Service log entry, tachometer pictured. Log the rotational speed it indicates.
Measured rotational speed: 600 rpm
